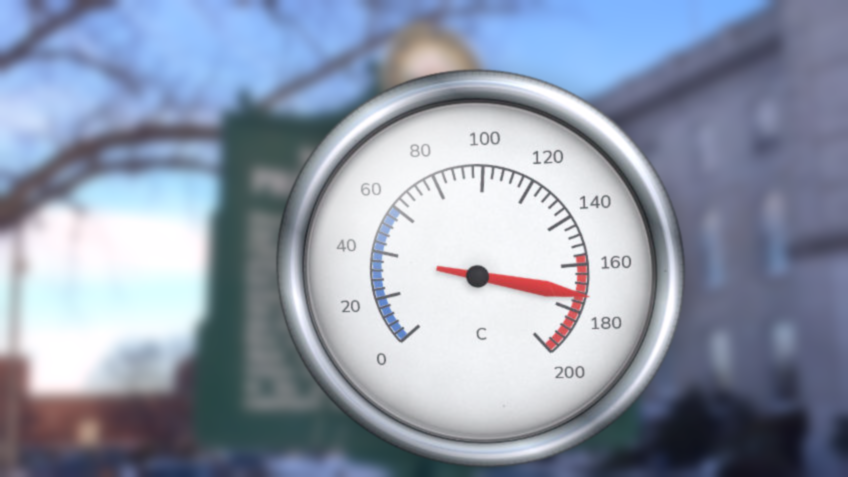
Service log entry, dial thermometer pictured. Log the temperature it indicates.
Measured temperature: 172 °C
